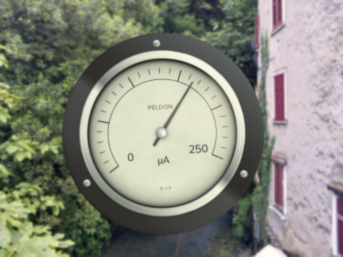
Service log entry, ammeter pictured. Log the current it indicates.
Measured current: 165 µA
